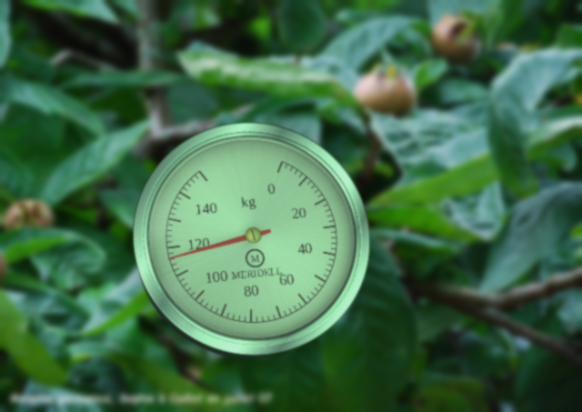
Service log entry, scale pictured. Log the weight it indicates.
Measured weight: 116 kg
